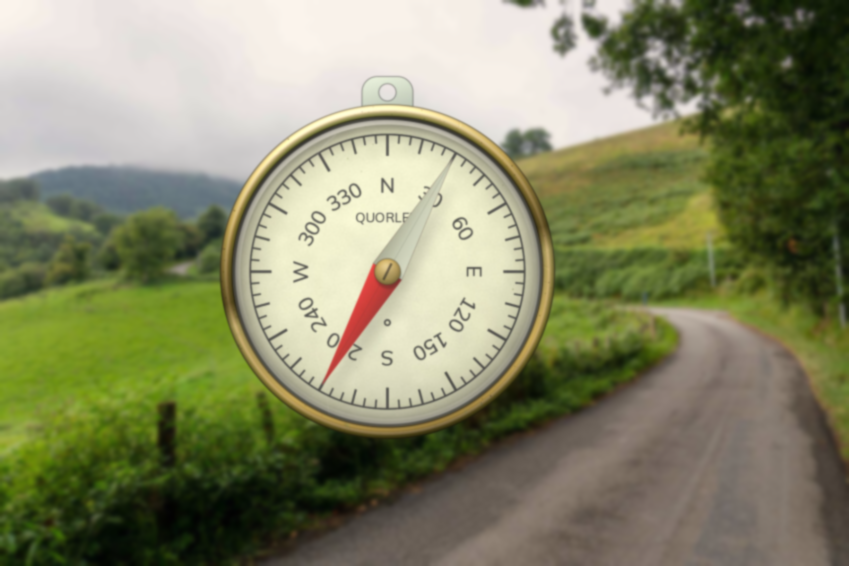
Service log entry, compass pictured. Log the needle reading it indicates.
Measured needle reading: 210 °
